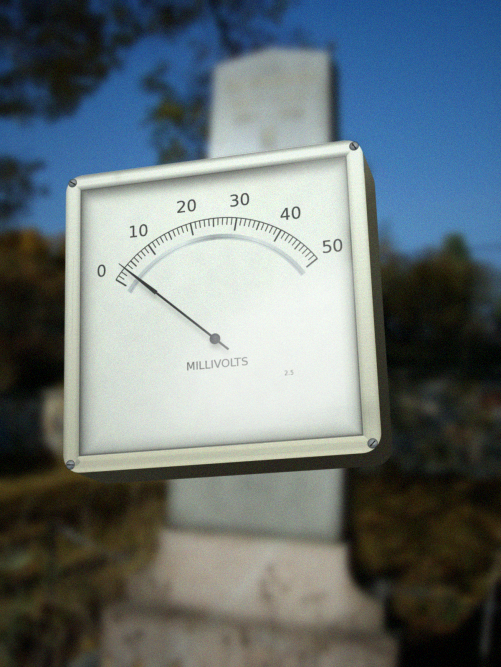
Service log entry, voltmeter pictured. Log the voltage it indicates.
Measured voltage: 3 mV
